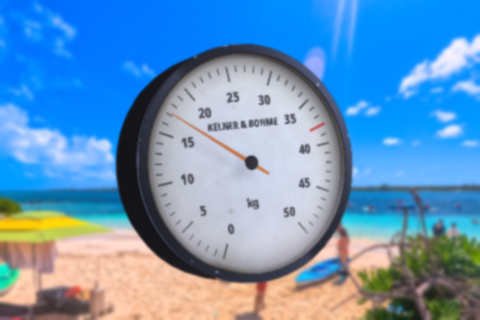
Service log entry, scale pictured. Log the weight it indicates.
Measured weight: 17 kg
